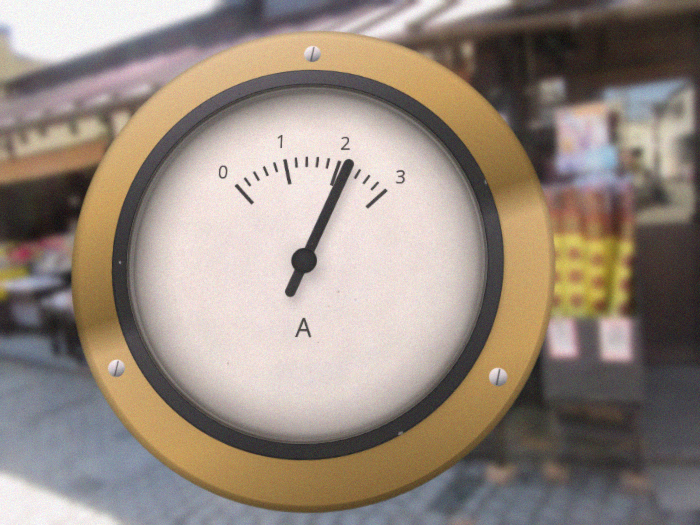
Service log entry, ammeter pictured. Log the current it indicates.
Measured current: 2.2 A
